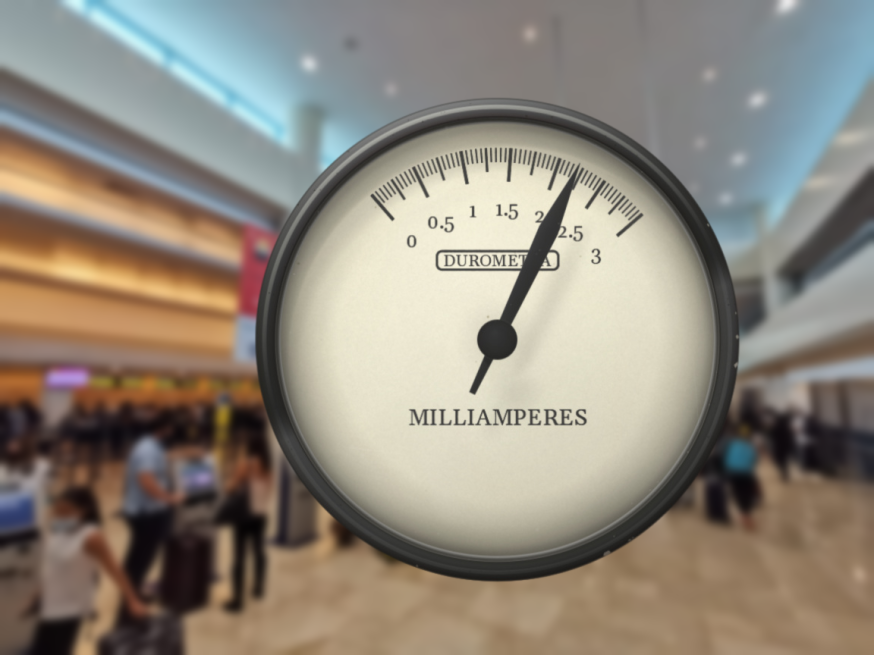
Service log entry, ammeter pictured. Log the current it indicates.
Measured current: 2.2 mA
